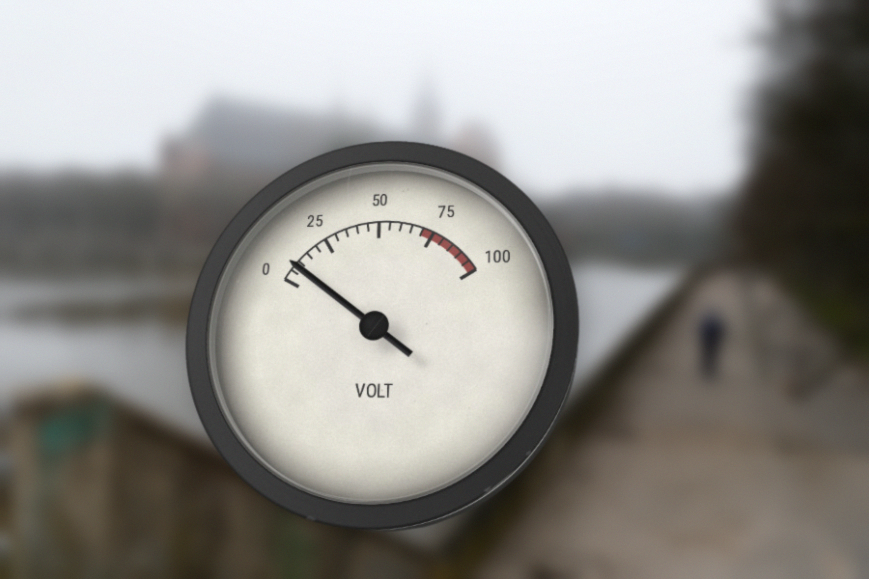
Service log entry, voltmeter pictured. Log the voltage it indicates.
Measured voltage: 7.5 V
